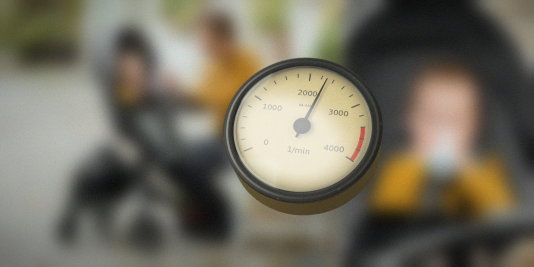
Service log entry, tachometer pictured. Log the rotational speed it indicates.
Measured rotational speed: 2300 rpm
